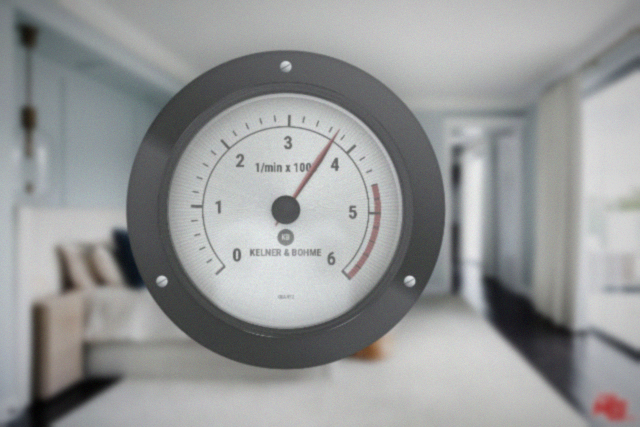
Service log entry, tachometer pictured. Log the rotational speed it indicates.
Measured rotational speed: 3700 rpm
